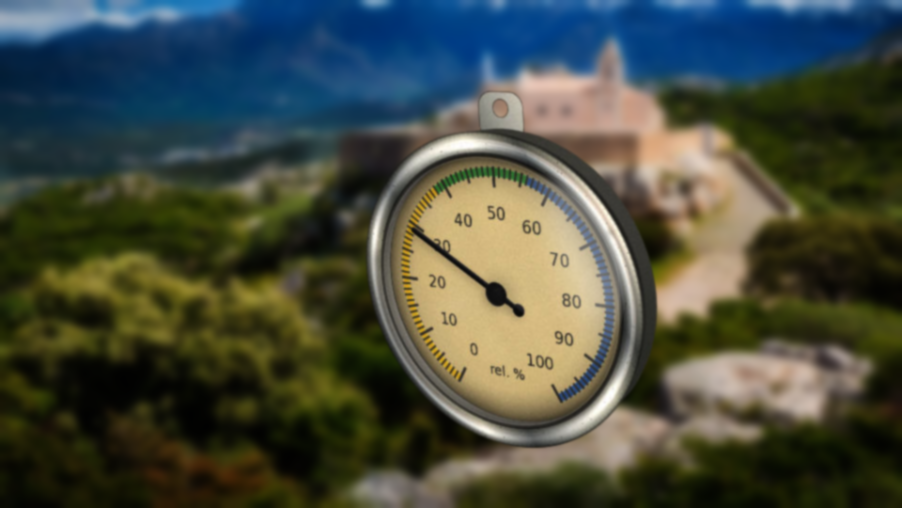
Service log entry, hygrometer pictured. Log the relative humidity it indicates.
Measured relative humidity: 30 %
